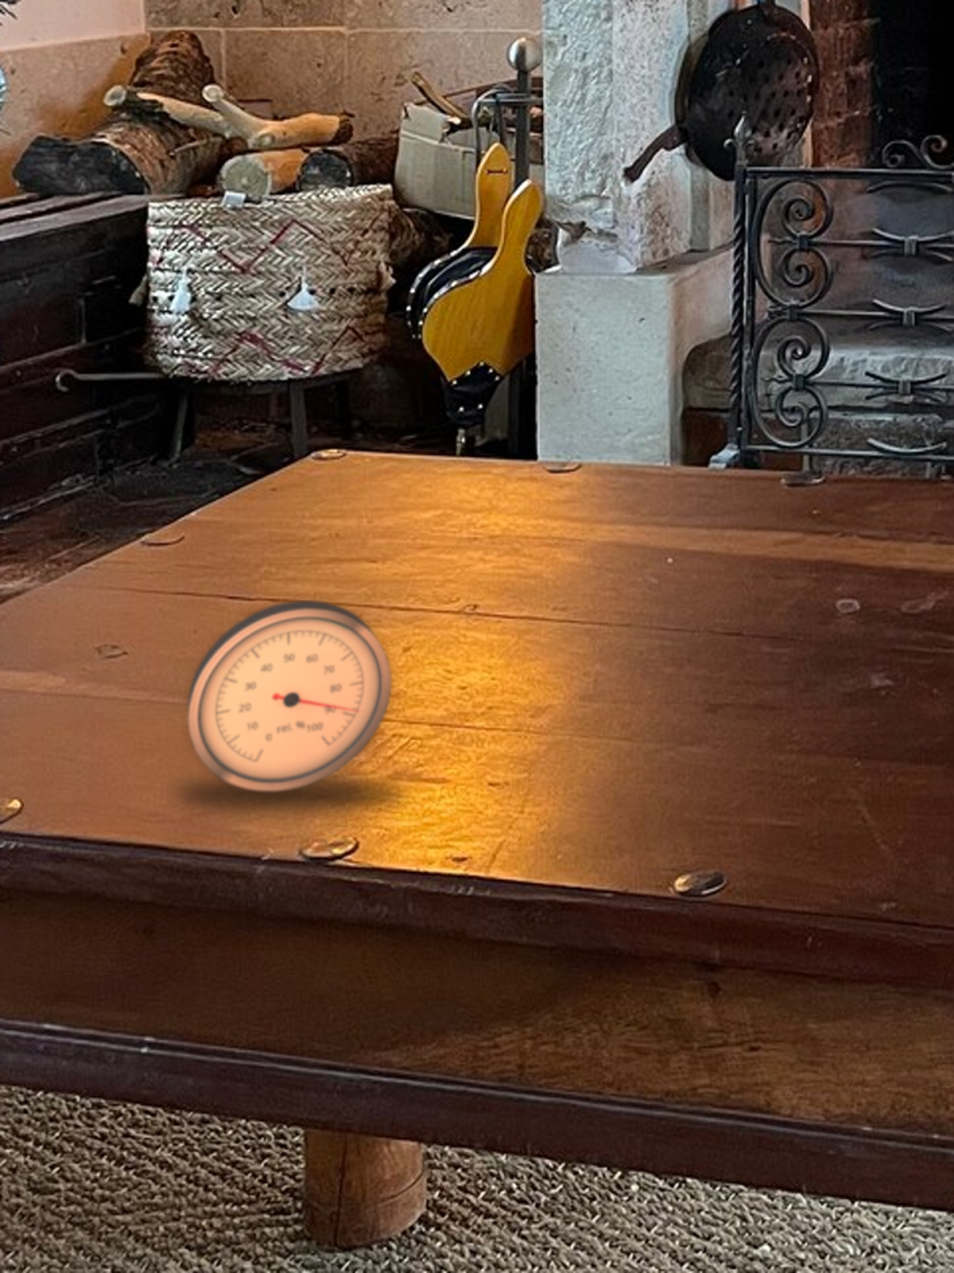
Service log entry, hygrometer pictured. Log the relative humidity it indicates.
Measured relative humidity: 88 %
